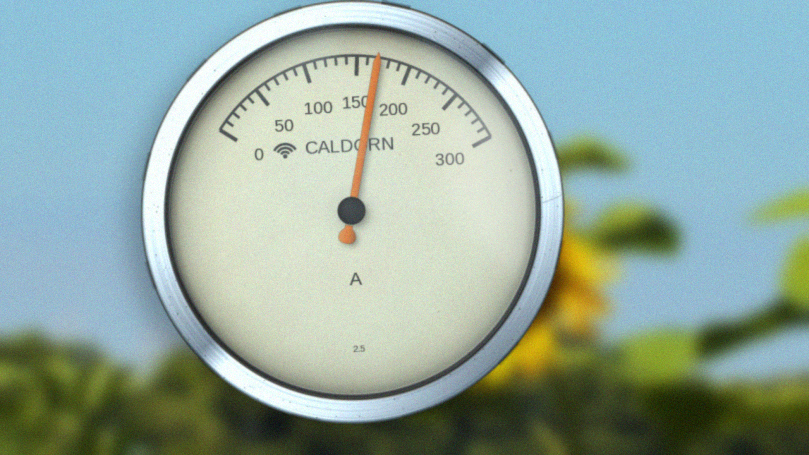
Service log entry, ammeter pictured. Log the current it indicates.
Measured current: 170 A
